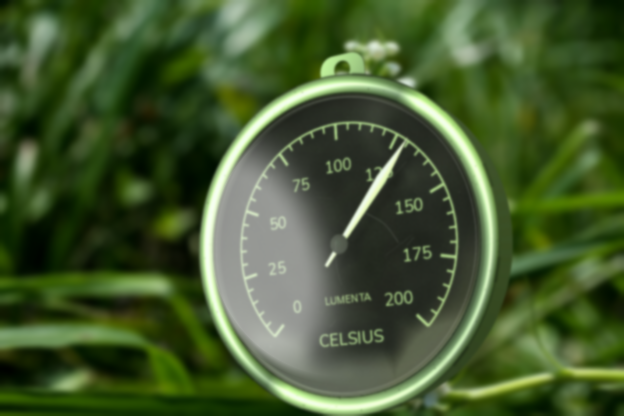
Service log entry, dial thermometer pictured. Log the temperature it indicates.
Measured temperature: 130 °C
